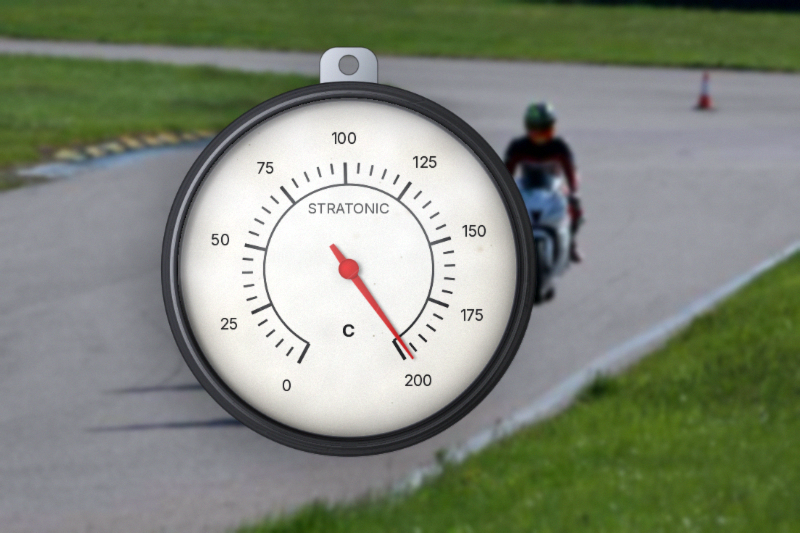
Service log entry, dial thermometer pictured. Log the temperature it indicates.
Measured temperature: 197.5 °C
